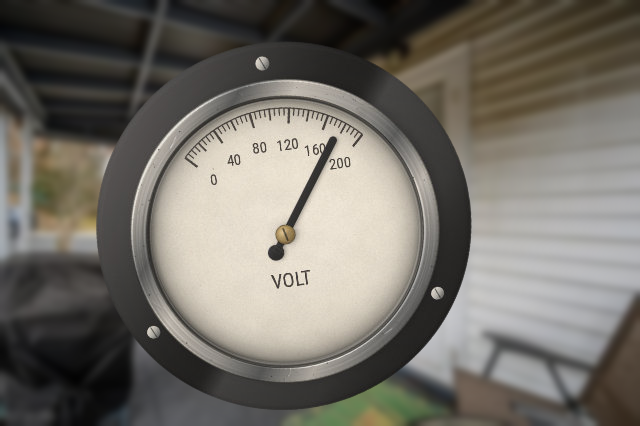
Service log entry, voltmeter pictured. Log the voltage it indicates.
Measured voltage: 175 V
